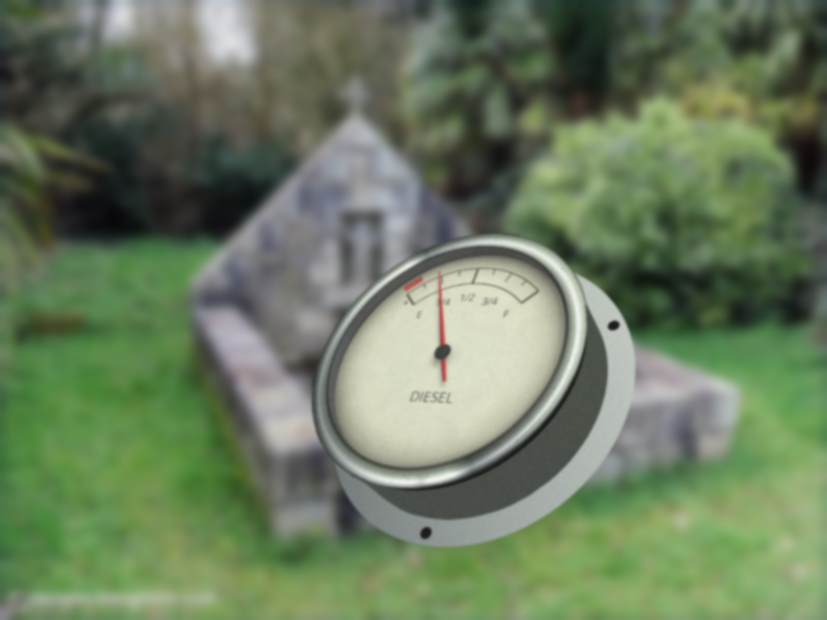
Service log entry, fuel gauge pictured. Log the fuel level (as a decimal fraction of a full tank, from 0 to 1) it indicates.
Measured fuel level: 0.25
